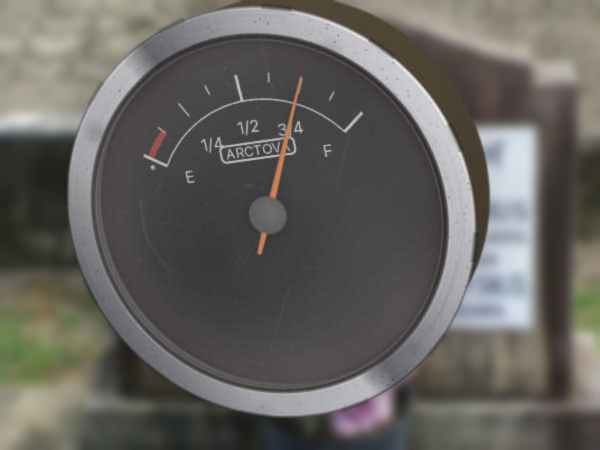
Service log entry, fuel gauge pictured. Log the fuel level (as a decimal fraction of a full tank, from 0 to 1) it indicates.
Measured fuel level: 0.75
